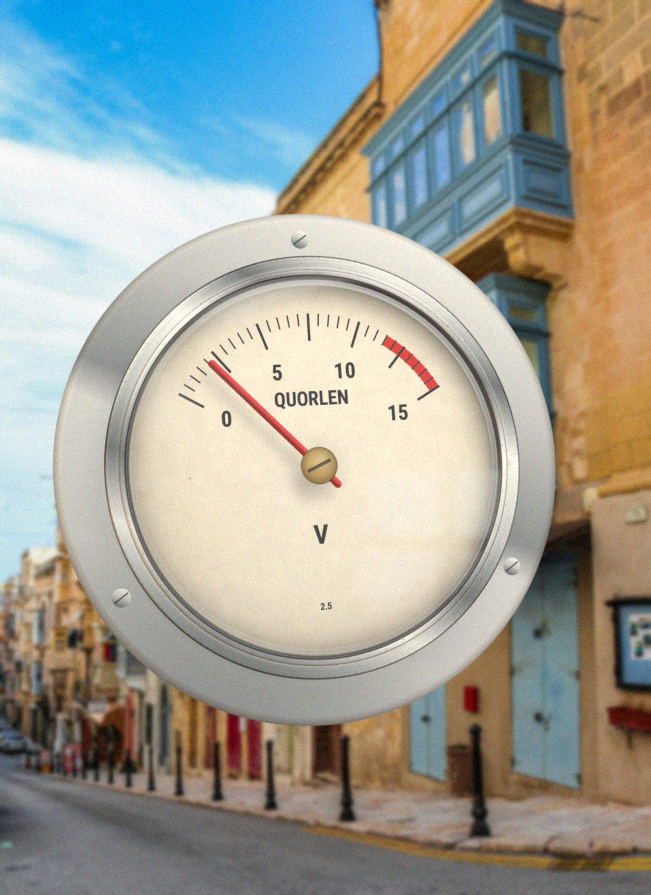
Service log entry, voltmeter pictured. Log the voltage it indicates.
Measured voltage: 2 V
